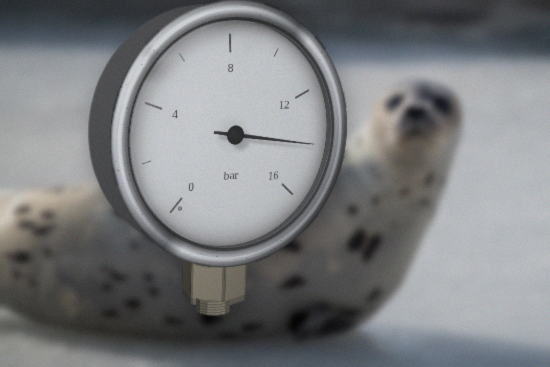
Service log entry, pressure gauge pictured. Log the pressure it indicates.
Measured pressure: 14 bar
